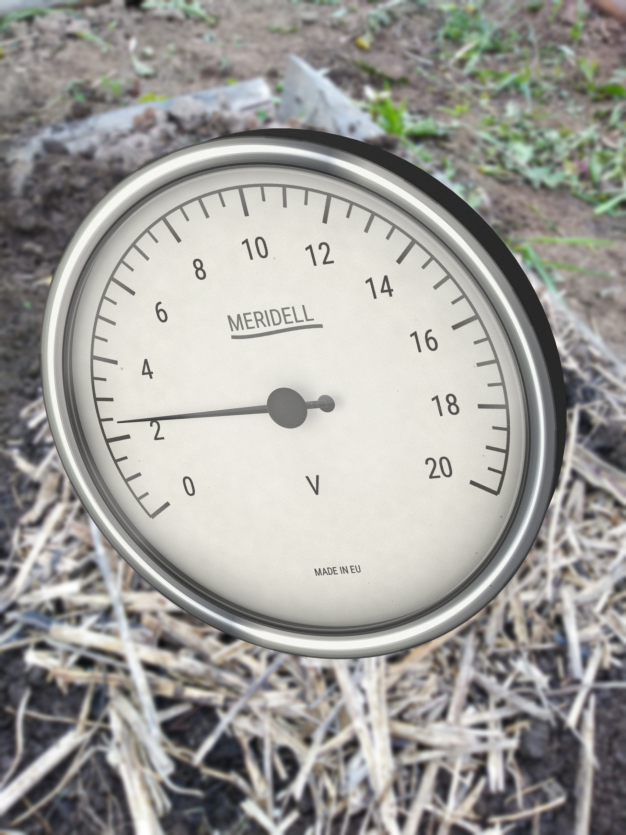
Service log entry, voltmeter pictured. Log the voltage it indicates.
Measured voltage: 2.5 V
